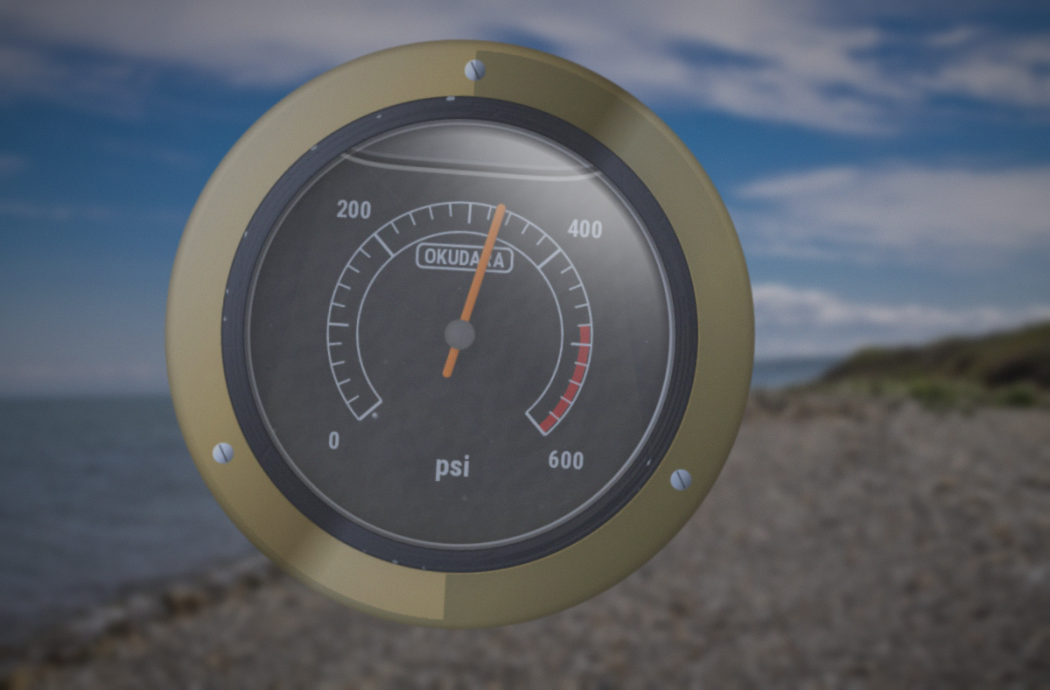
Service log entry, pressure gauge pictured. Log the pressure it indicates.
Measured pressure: 330 psi
